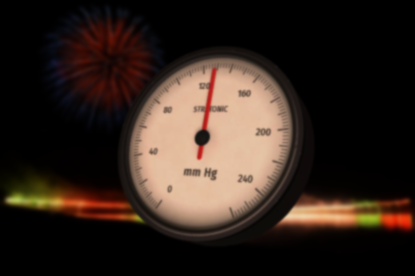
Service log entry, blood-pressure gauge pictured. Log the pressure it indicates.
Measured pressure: 130 mmHg
